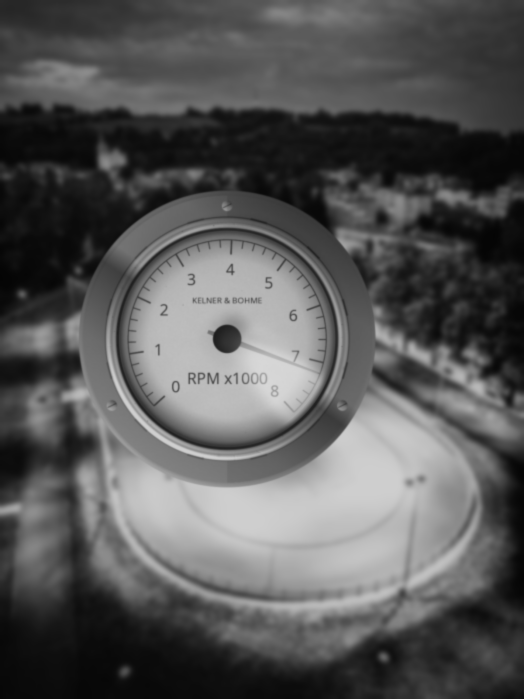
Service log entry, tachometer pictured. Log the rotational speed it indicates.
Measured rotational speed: 7200 rpm
